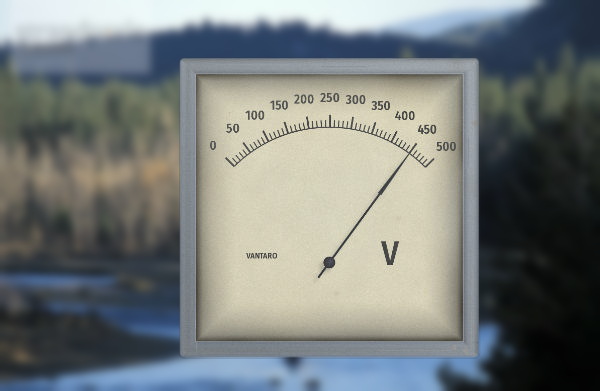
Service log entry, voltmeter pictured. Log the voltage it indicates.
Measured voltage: 450 V
